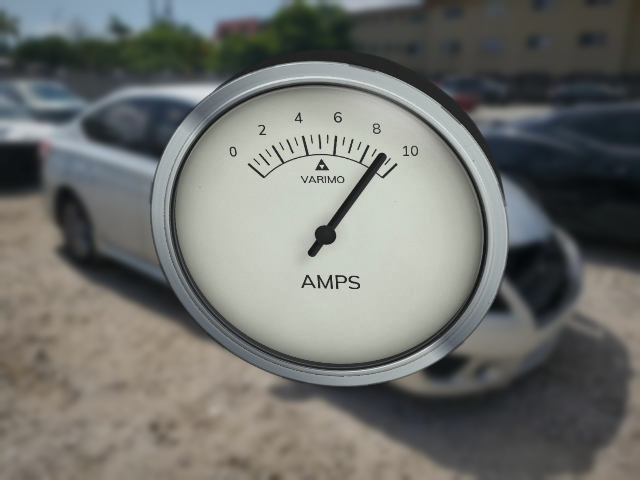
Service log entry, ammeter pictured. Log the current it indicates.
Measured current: 9 A
